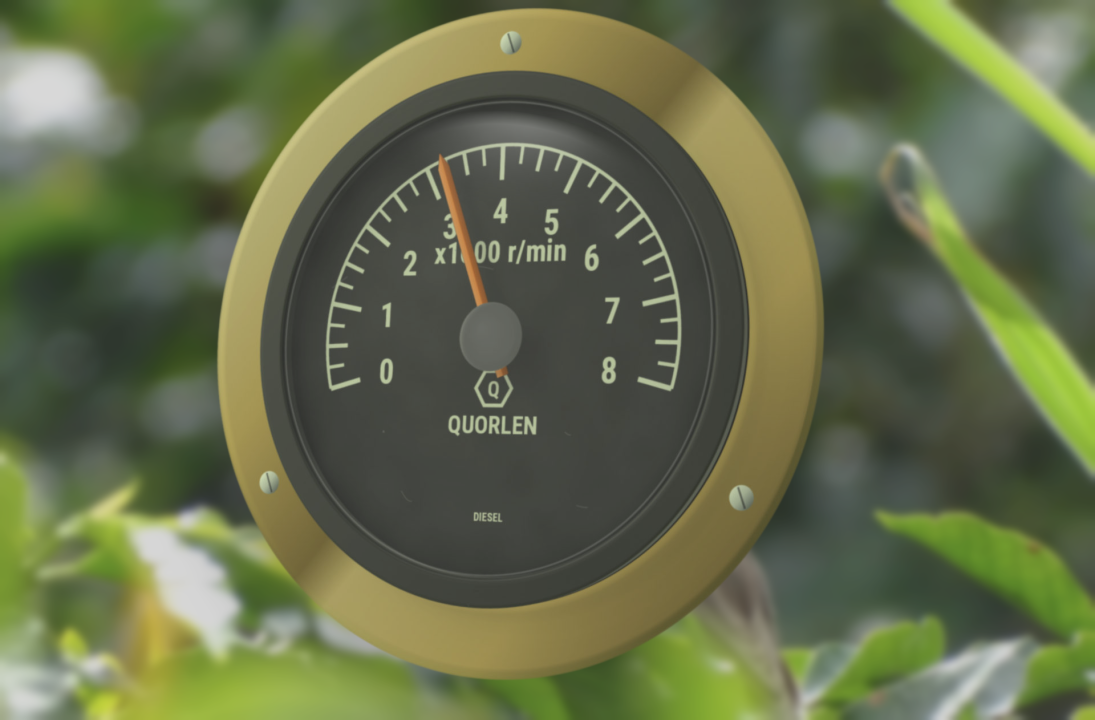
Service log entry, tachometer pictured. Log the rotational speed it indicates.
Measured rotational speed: 3250 rpm
